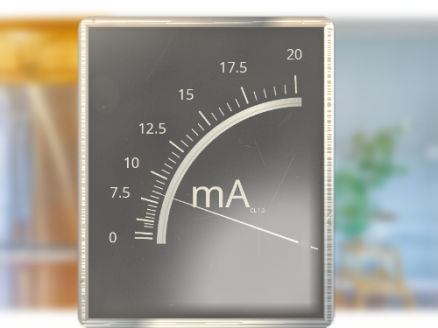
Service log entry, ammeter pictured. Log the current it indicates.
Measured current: 8.5 mA
